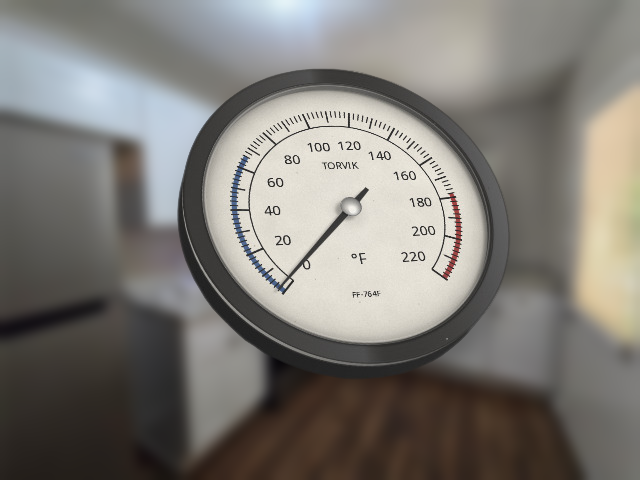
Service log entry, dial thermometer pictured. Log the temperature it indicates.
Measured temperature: 2 °F
